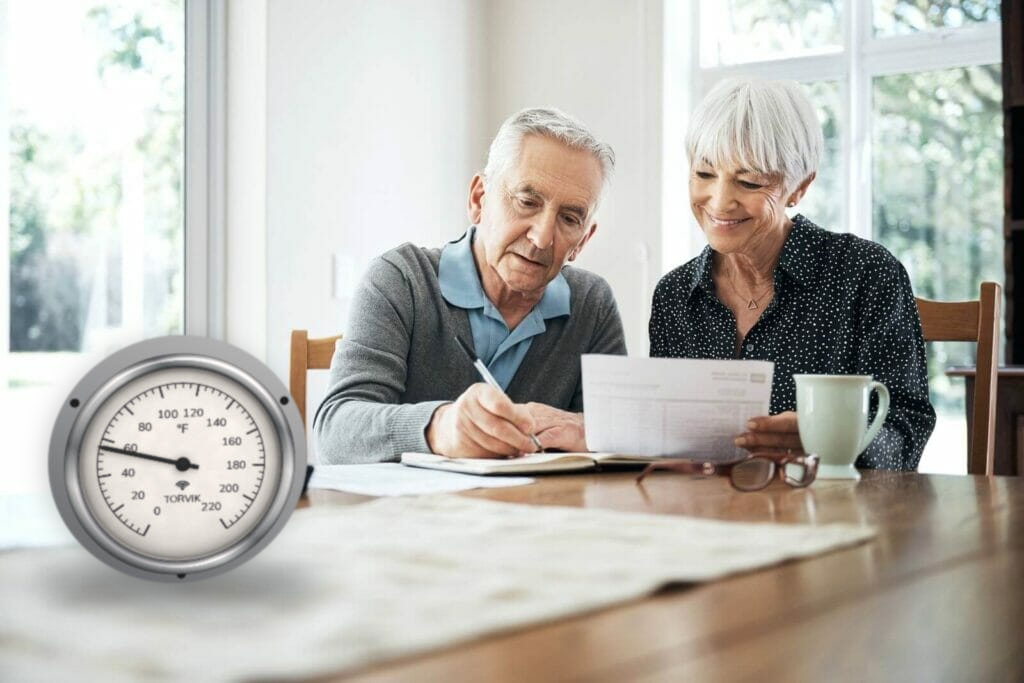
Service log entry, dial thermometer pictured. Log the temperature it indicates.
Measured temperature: 56 °F
